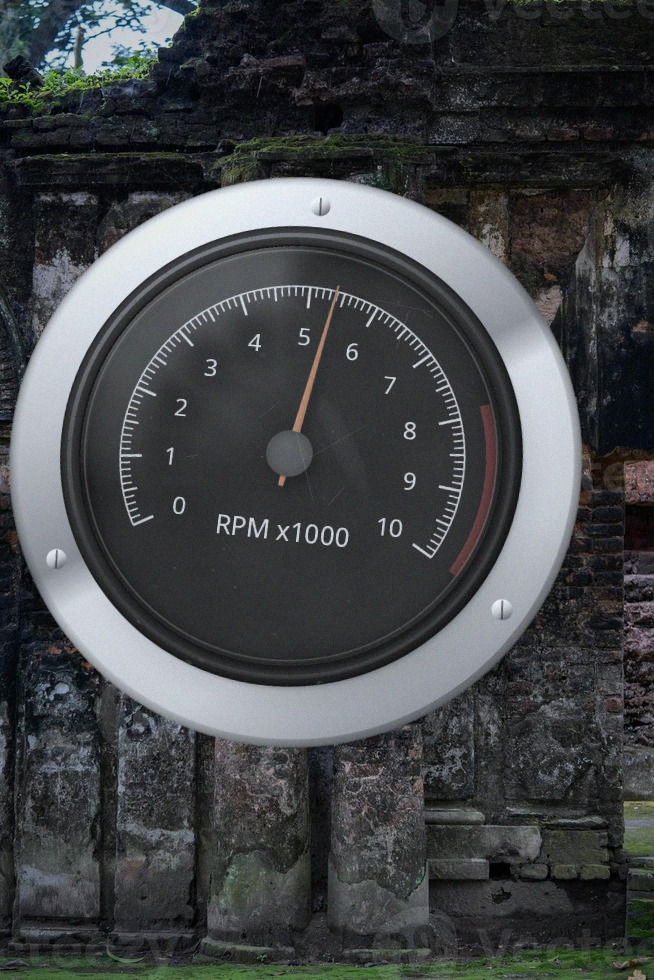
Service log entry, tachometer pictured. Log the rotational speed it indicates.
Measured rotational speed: 5400 rpm
